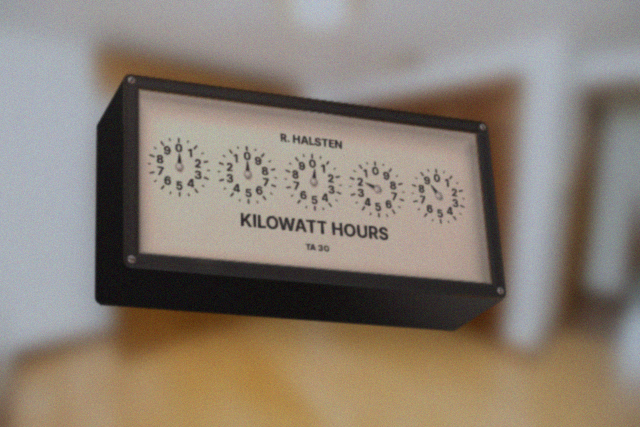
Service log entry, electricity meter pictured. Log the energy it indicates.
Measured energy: 19 kWh
